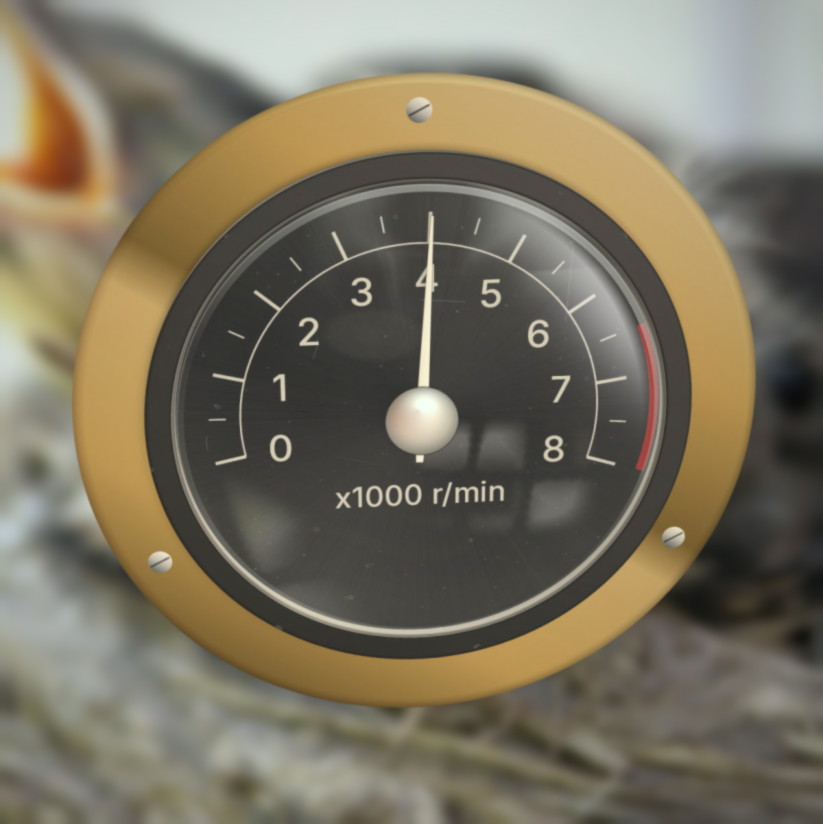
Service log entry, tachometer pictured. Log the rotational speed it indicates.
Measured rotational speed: 4000 rpm
